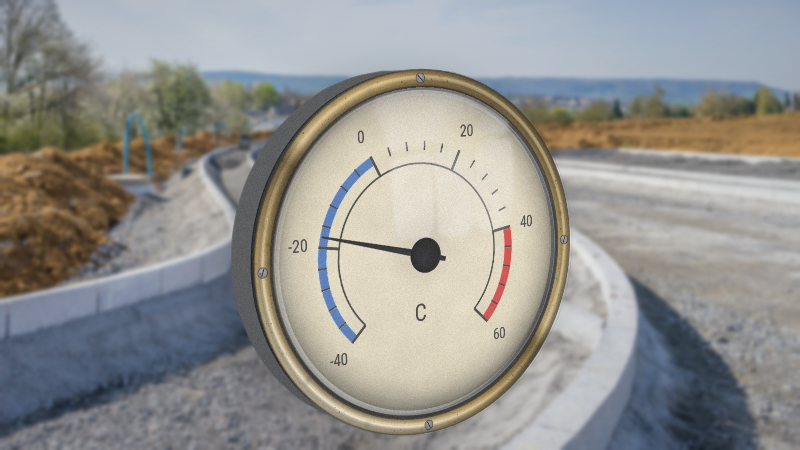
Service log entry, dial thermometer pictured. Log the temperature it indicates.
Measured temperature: -18 °C
